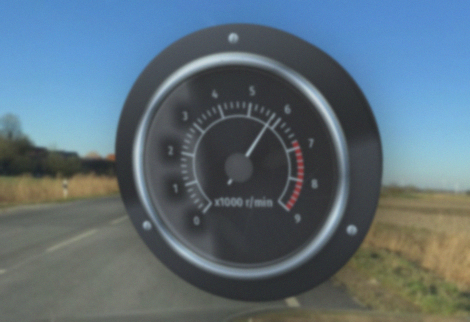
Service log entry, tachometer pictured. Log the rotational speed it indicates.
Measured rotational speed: 5800 rpm
